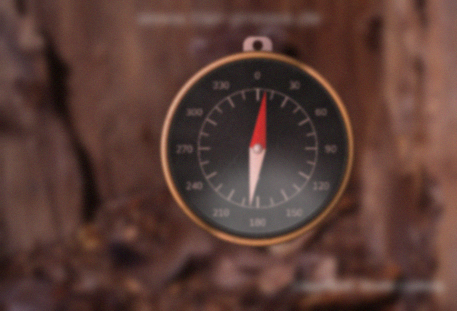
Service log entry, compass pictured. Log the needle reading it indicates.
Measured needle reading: 7.5 °
